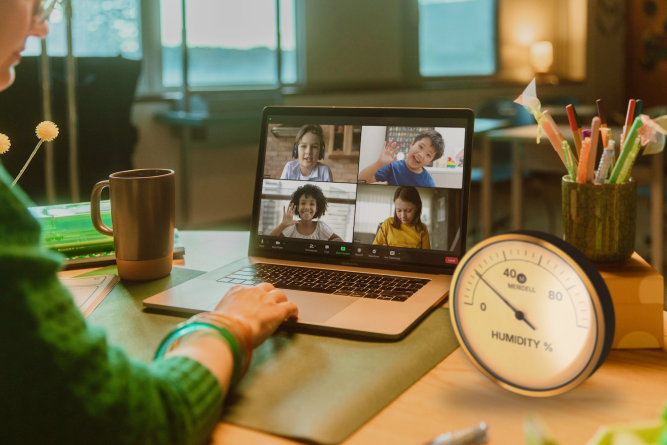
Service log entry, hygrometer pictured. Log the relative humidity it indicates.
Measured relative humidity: 20 %
